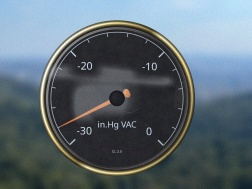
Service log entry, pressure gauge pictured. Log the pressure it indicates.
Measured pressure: -28 inHg
